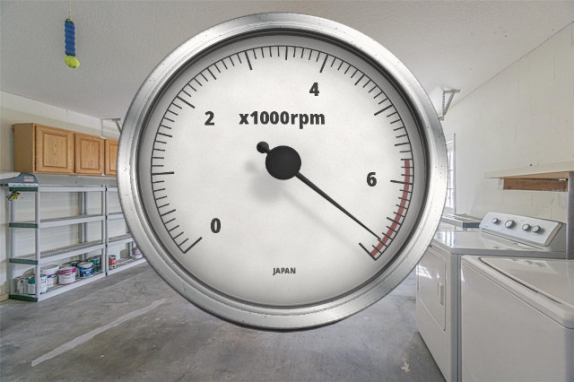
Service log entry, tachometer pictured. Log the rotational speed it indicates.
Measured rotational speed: 6800 rpm
